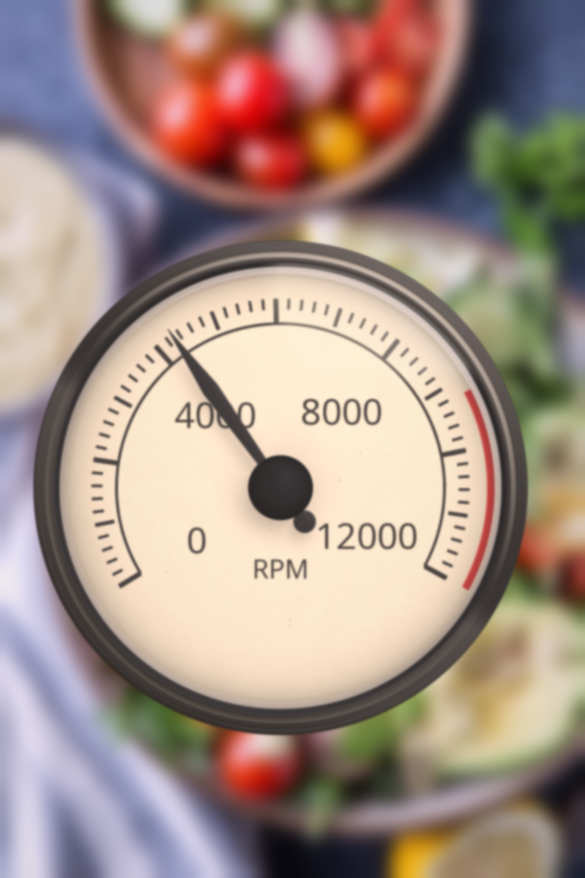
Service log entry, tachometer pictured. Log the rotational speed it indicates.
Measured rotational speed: 4300 rpm
